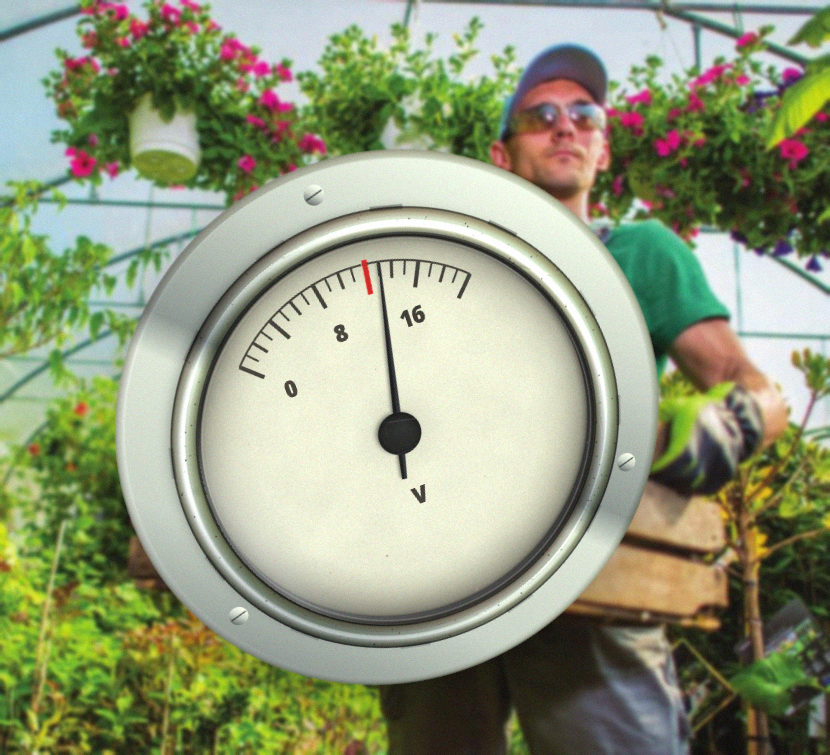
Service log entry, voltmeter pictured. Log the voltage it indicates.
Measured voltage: 13 V
